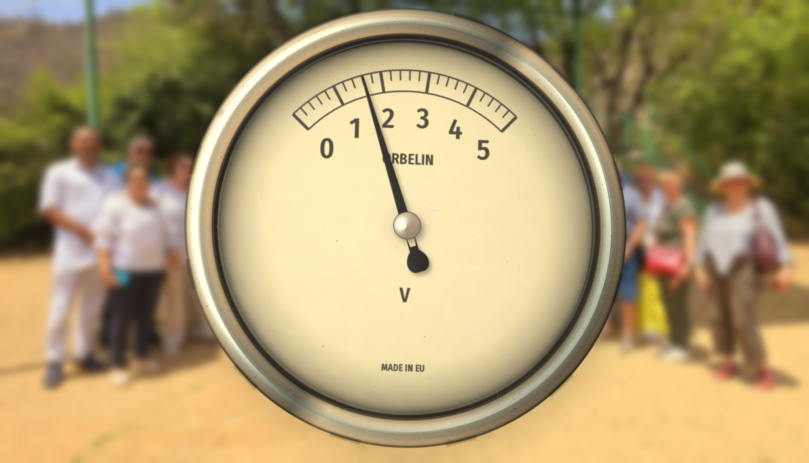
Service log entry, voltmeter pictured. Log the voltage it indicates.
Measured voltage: 1.6 V
